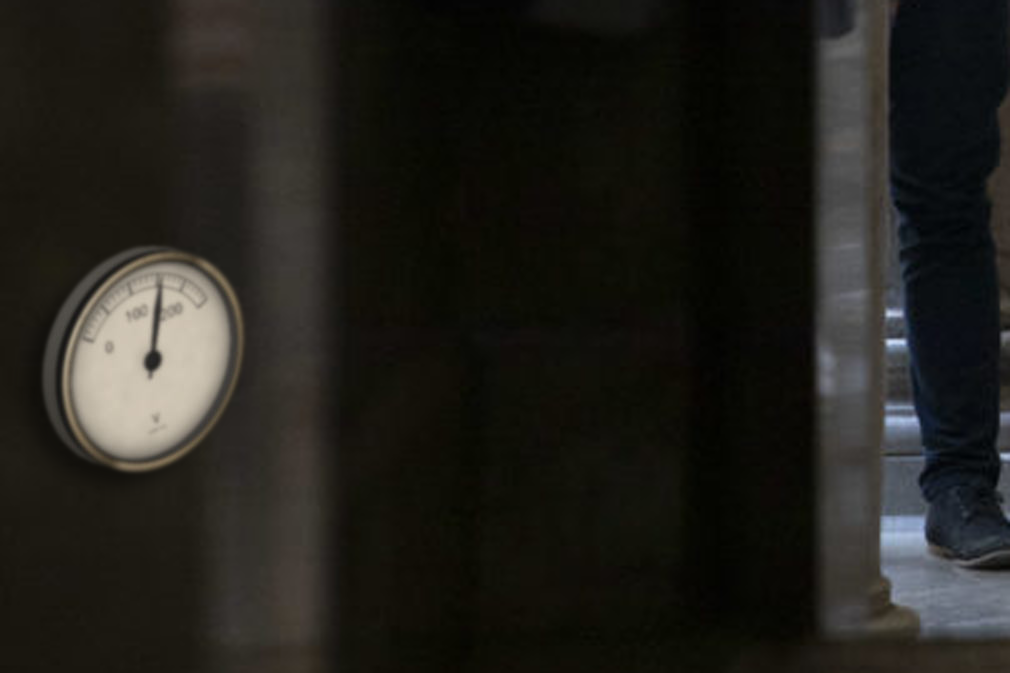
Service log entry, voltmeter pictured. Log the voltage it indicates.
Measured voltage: 150 V
